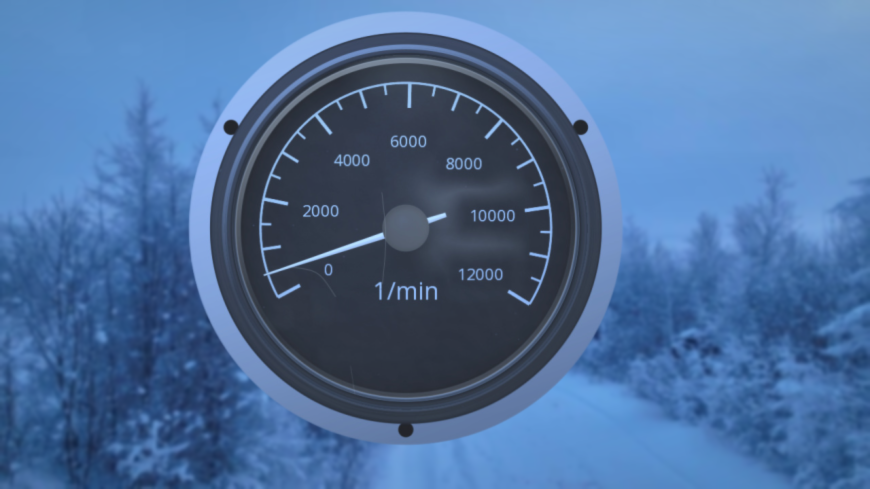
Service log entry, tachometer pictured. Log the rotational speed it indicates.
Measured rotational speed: 500 rpm
